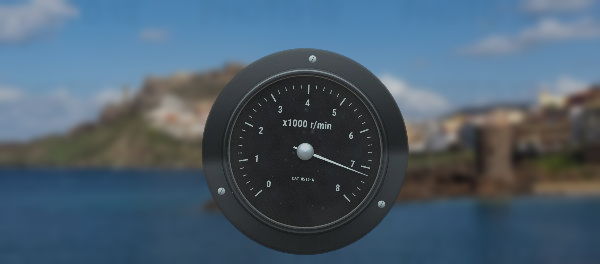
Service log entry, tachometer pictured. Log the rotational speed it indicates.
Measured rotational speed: 7200 rpm
